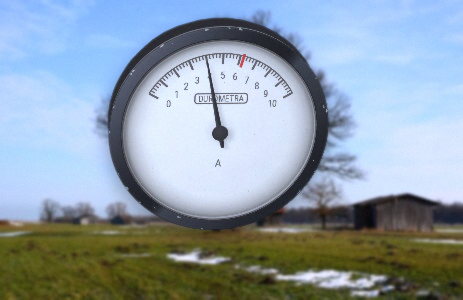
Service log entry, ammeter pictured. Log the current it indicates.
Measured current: 4 A
